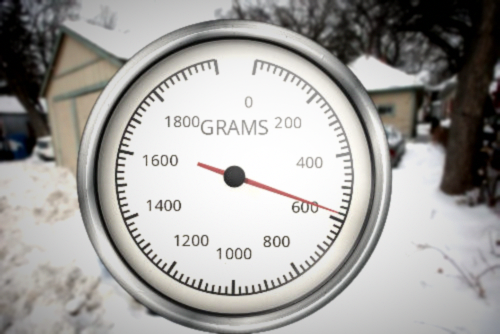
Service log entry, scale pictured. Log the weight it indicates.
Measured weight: 580 g
